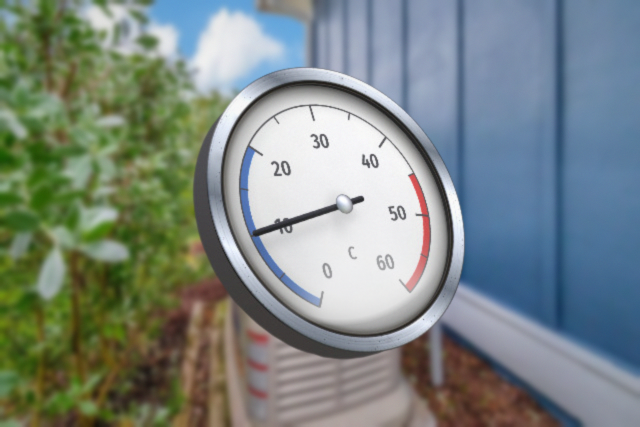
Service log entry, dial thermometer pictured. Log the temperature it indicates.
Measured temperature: 10 °C
